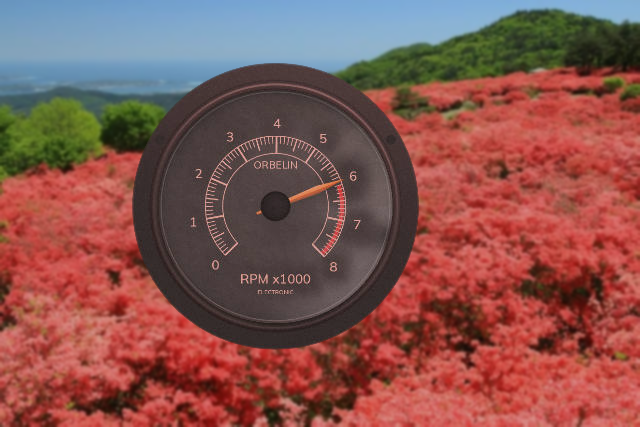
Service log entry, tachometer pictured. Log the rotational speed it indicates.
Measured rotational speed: 6000 rpm
